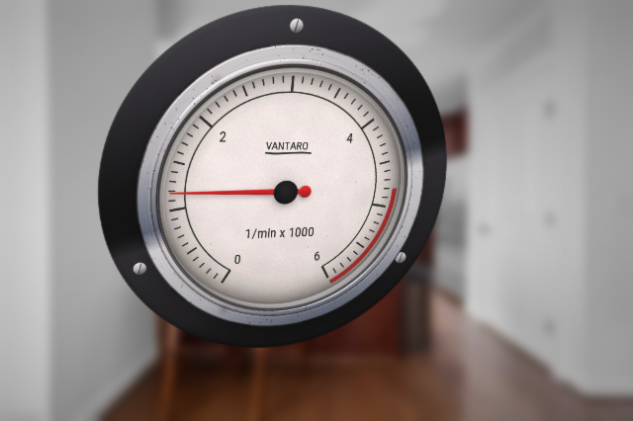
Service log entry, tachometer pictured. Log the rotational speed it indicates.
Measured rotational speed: 1200 rpm
